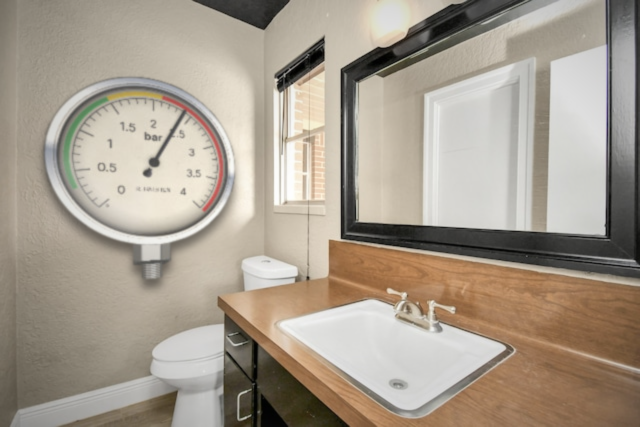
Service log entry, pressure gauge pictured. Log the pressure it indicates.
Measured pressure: 2.4 bar
